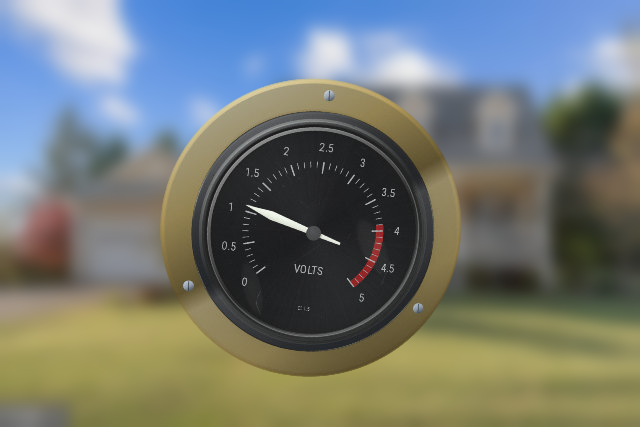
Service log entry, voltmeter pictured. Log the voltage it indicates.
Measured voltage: 1.1 V
